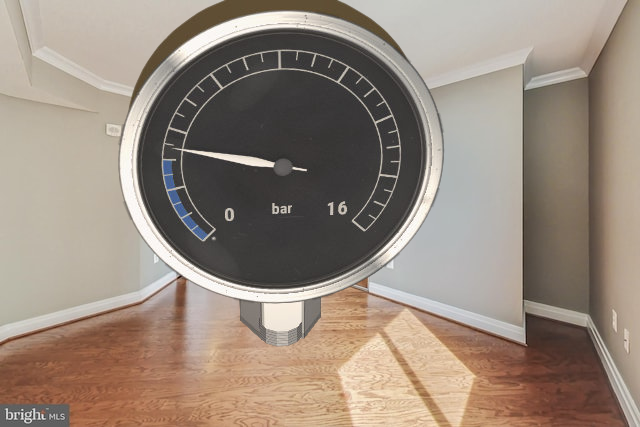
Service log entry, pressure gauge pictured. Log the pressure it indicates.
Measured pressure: 3.5 bar
